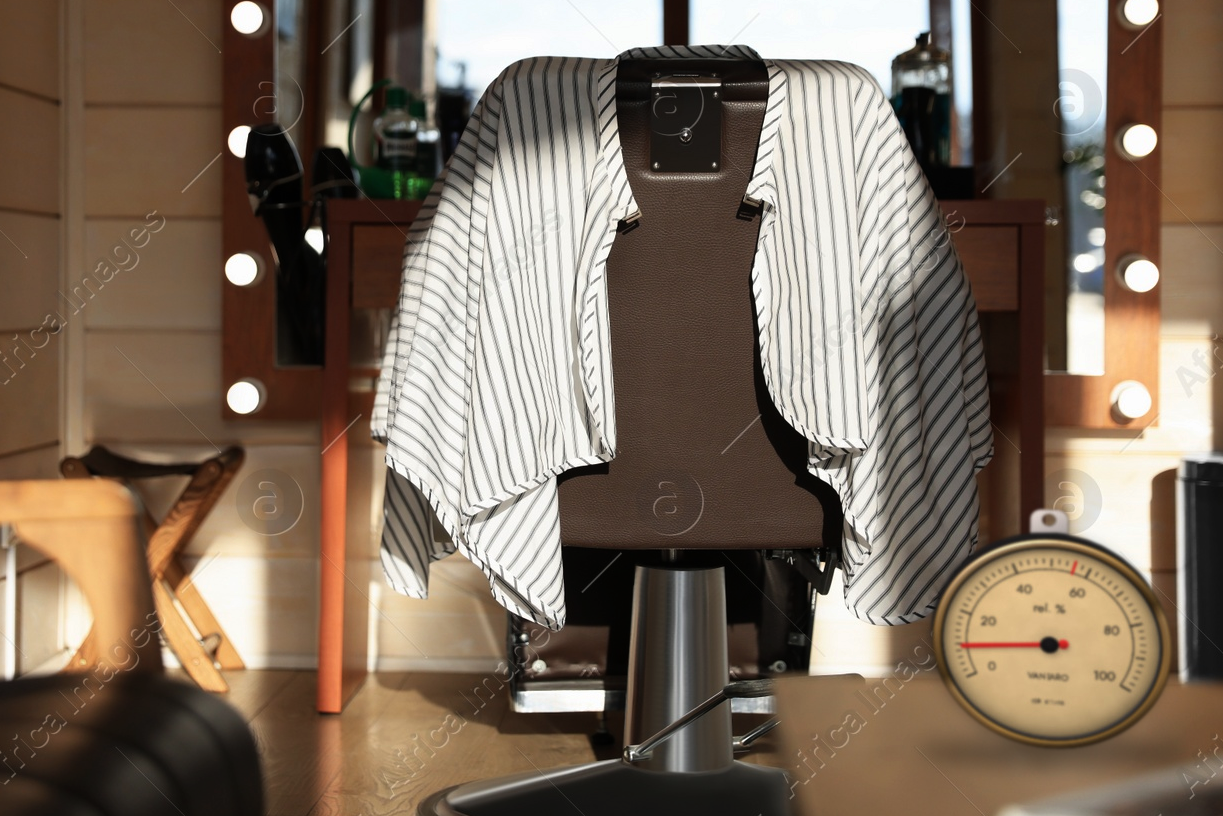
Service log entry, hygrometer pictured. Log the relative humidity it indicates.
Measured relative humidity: 10 %
